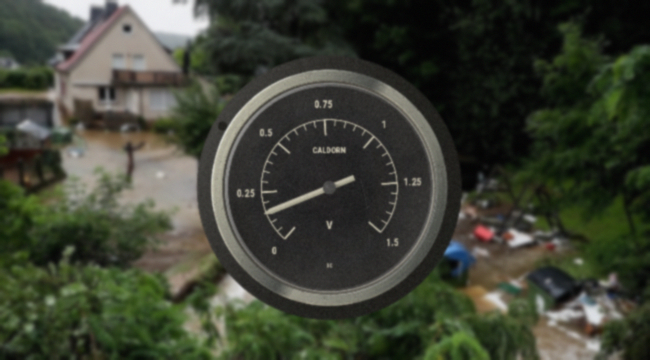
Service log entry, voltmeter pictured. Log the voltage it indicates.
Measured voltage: 0.15 V
